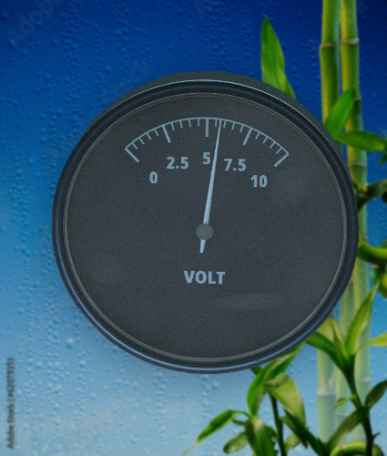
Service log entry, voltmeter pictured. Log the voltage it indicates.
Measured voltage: 5.75 V
